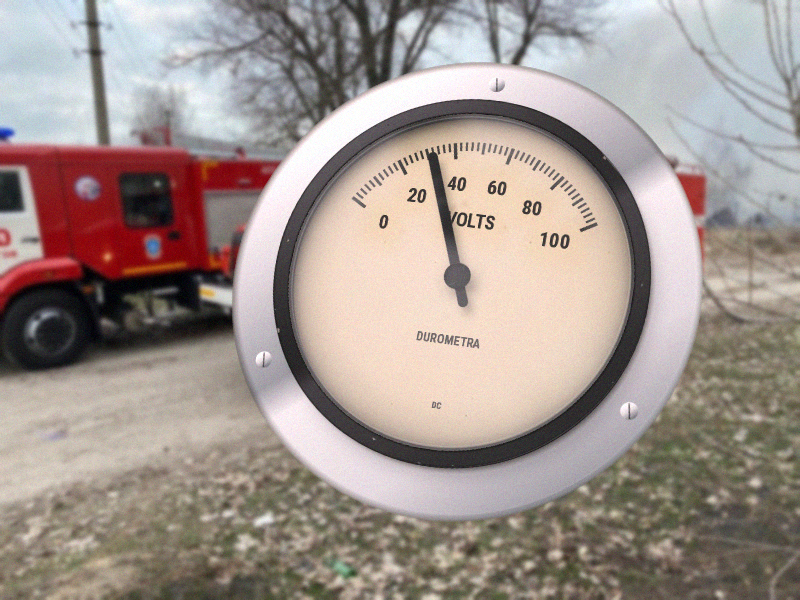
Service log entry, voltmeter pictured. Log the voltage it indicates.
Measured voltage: 32 V
